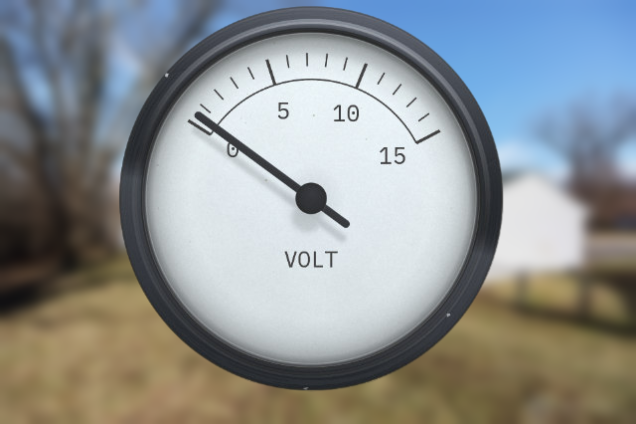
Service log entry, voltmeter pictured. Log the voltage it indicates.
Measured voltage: 0.5 V
